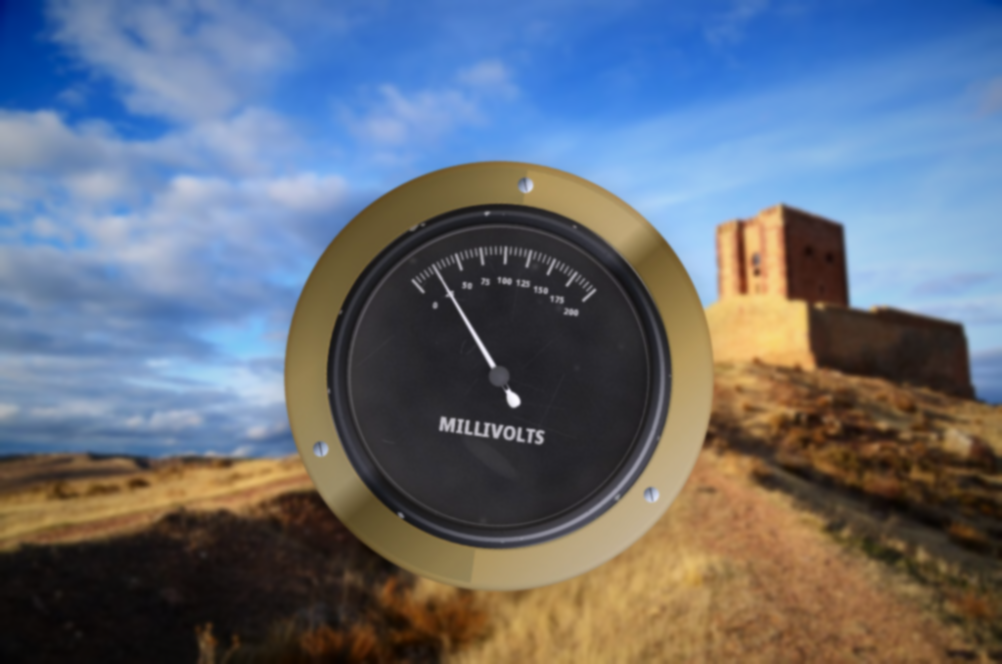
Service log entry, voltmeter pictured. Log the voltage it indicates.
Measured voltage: 25 mV
